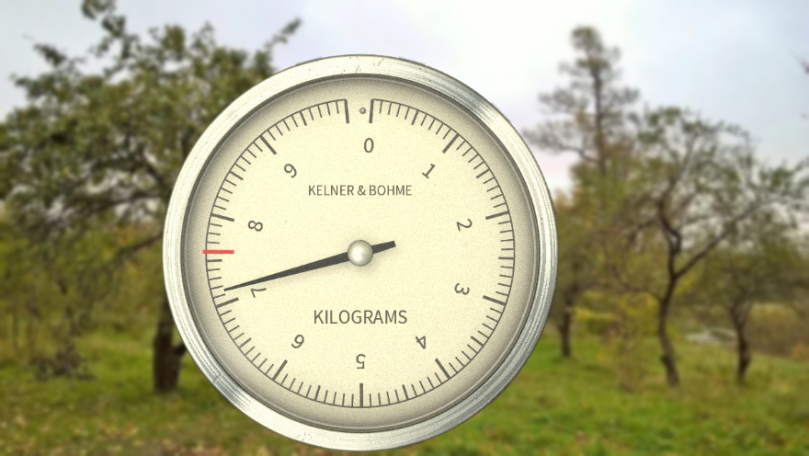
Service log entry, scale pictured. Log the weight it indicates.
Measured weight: 7.15 kg
